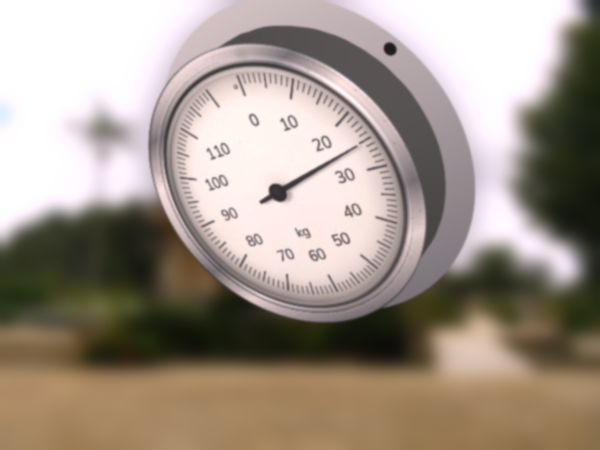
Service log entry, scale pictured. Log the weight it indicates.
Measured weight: 25 kg
